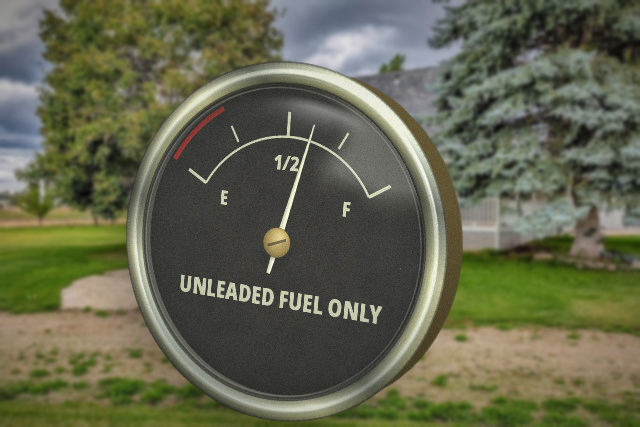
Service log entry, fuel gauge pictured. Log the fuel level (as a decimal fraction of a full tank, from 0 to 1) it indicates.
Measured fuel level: 0.625
